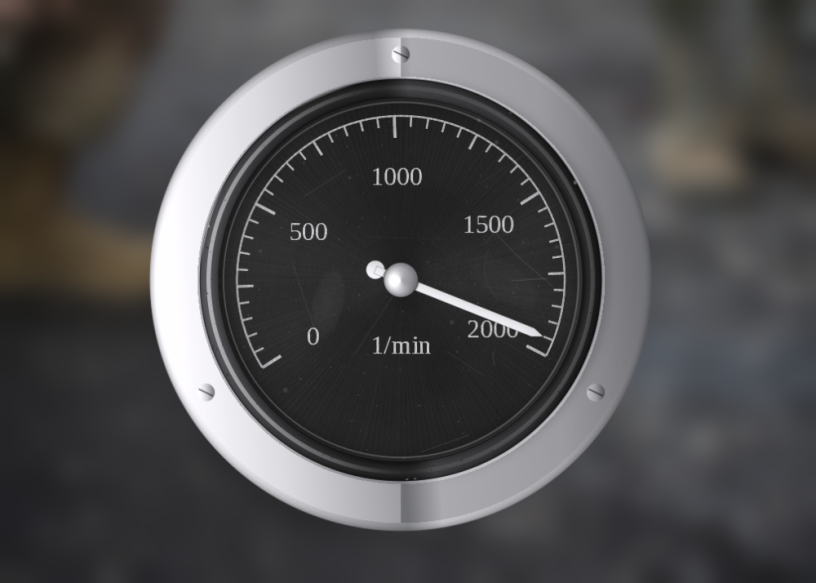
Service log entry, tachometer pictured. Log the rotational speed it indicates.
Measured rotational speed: 1950 rpm
